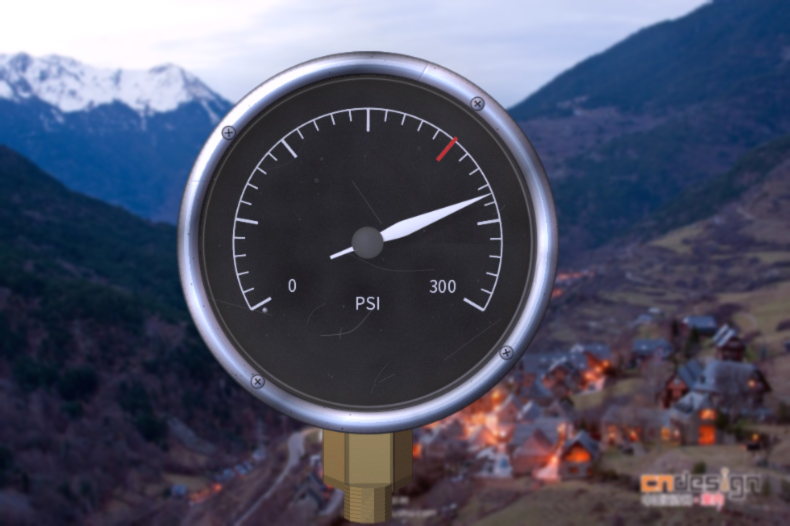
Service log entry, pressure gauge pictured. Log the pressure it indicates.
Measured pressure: 235 psi
